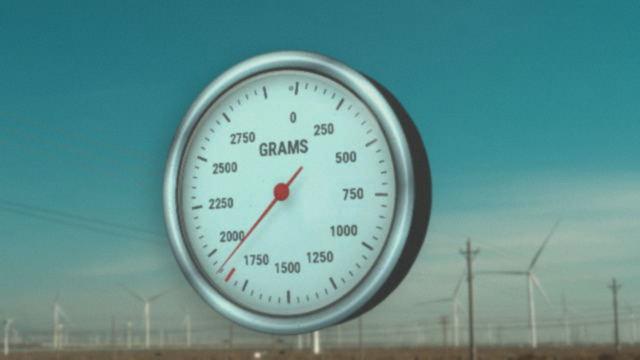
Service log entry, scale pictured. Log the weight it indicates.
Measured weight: 1900 g
